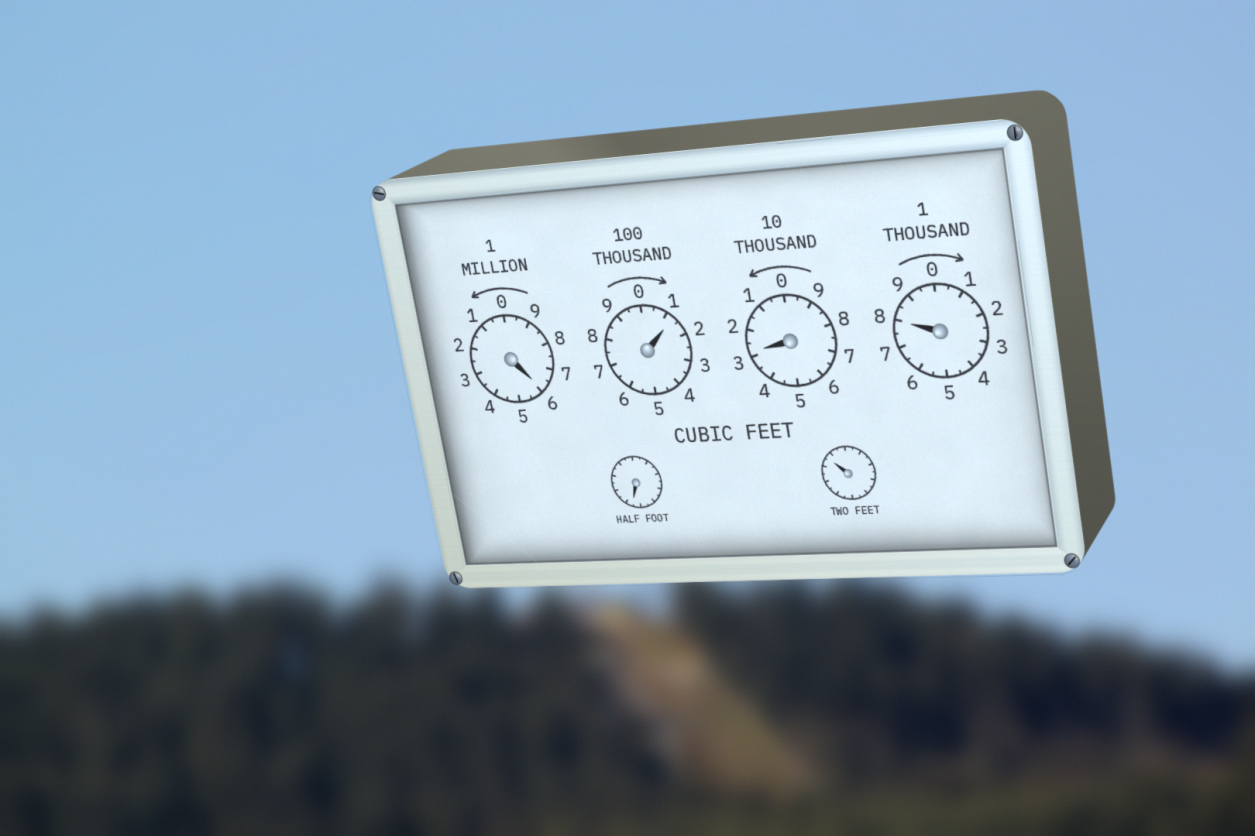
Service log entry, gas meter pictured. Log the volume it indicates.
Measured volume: 612800 ft³
